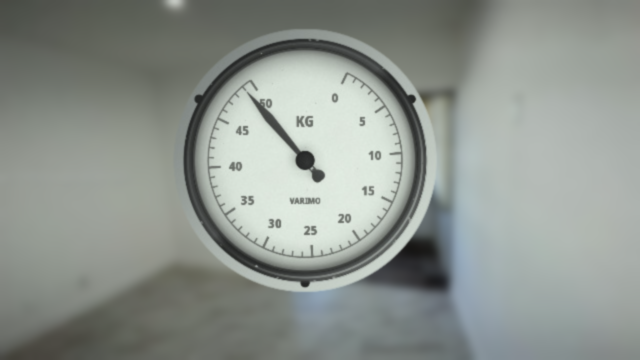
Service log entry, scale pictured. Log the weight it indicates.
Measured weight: 49 kg
